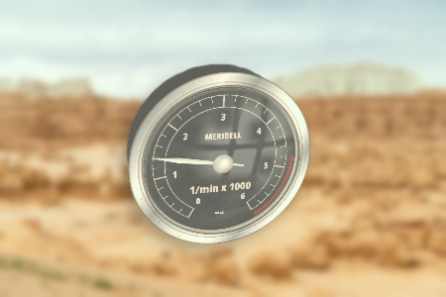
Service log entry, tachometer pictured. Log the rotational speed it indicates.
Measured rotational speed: 1400 rpm
